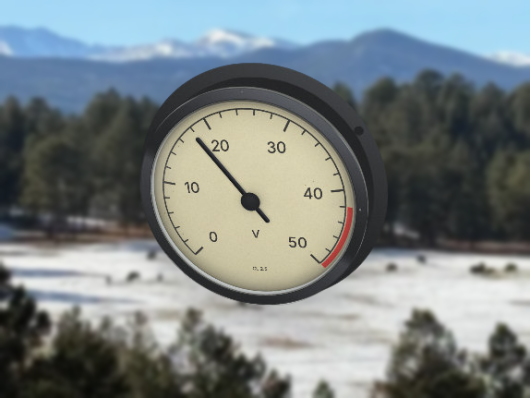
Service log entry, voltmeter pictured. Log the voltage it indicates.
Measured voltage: 18 V
